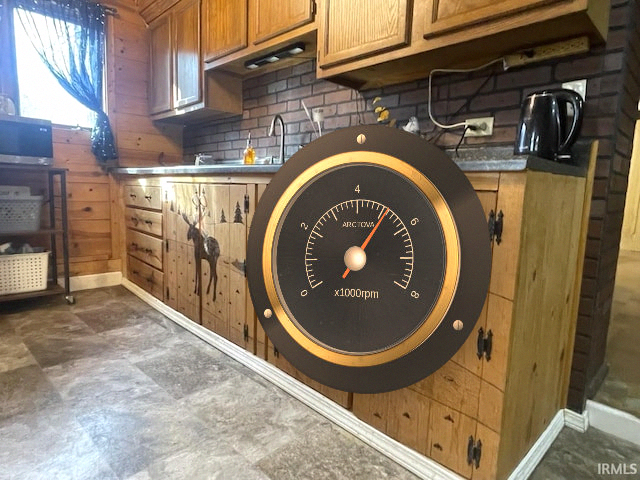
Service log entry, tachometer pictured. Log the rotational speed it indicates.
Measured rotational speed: 5200 rpm
